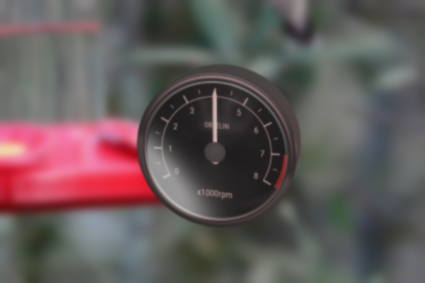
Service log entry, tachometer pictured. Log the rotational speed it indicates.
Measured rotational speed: 4000 rpm
